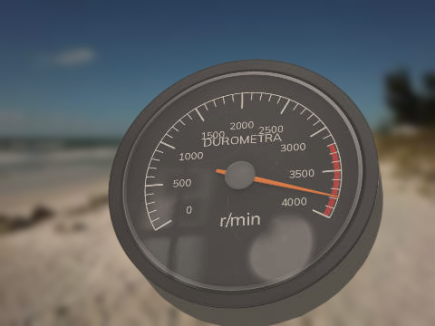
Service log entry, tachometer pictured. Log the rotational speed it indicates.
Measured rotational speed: 3800 rpm
